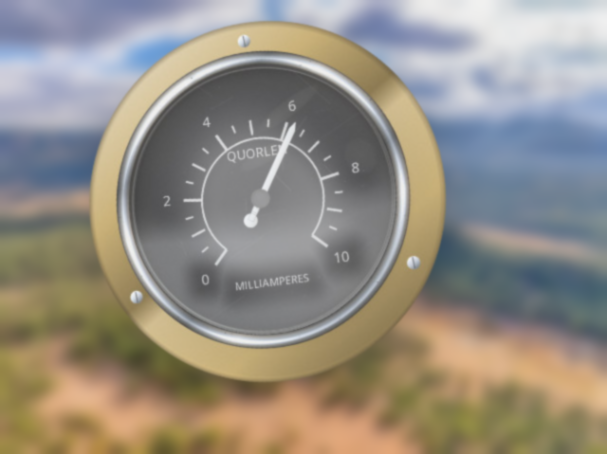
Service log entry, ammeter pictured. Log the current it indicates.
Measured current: 6.25 mA
